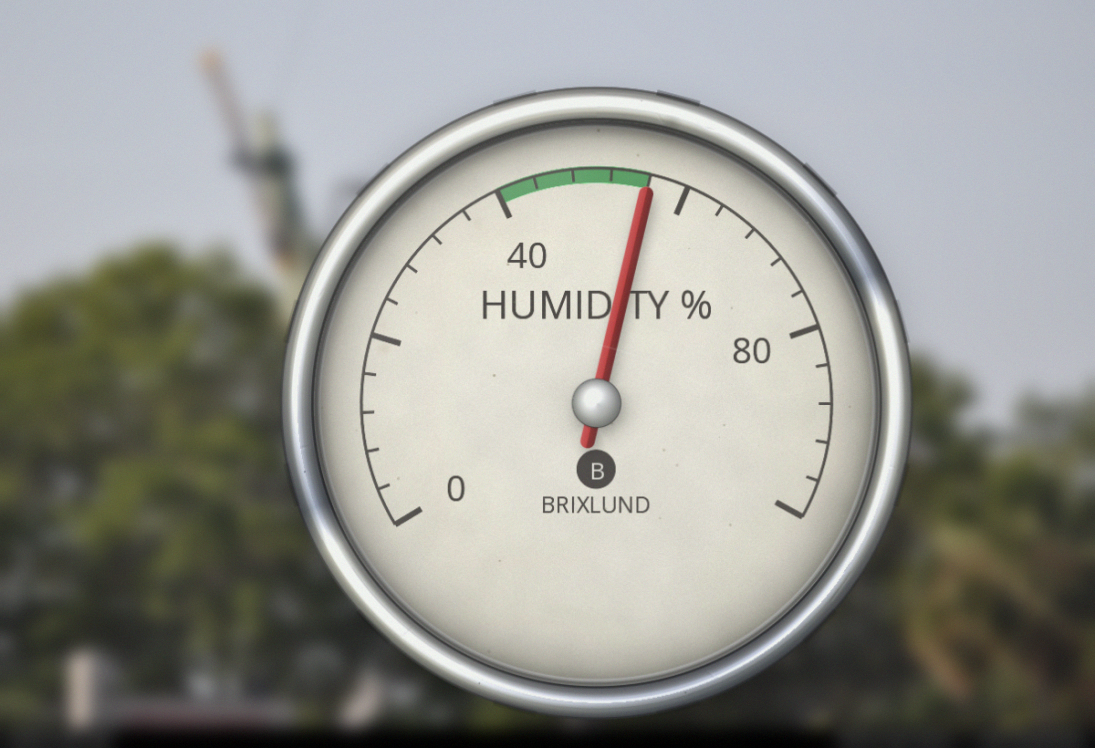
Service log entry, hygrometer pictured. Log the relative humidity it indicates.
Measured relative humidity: 56 %
